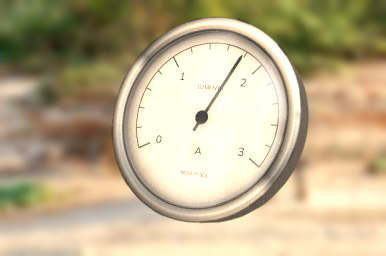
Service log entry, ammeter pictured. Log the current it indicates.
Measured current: 1.8 A
